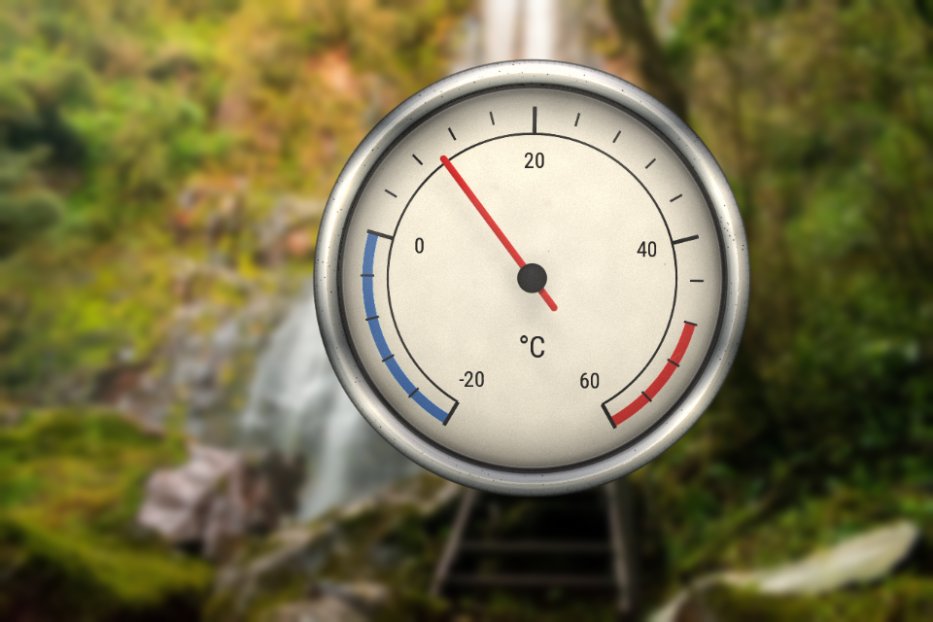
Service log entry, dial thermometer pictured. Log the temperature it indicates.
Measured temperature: 10 °C
